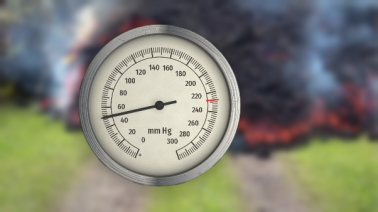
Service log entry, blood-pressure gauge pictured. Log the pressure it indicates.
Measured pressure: 50 mmHg
